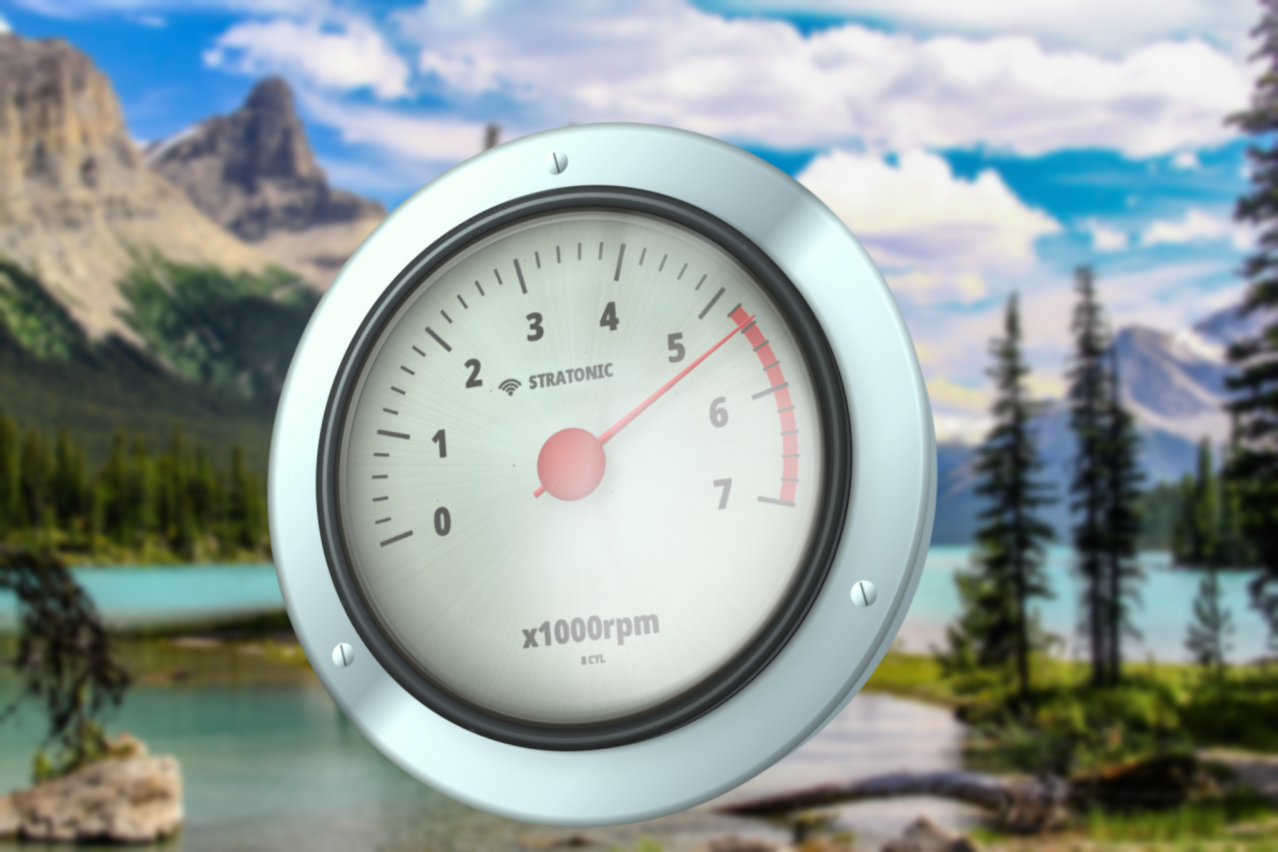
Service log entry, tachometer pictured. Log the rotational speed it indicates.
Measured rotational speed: 5400 rpm
